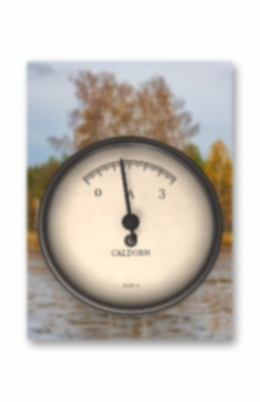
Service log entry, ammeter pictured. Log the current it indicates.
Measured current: 1.25 A
